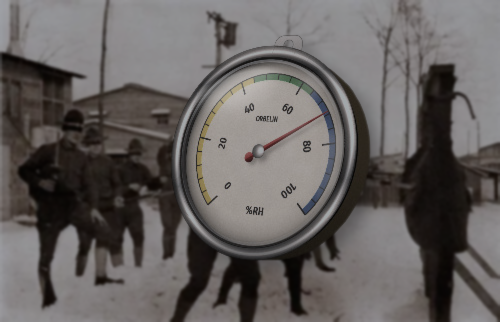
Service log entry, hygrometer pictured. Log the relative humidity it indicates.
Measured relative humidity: 72 %
